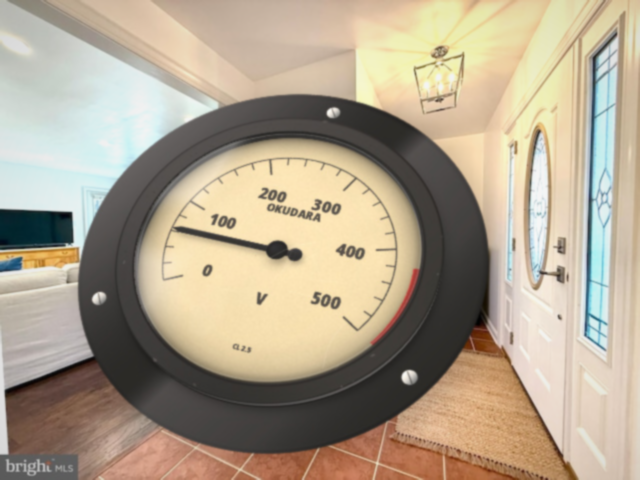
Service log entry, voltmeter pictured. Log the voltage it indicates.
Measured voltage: 60 V
